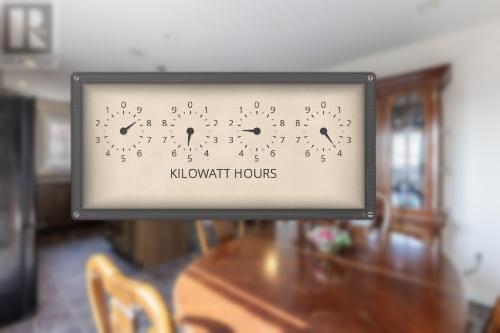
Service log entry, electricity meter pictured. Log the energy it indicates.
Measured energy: 8524 kWh
